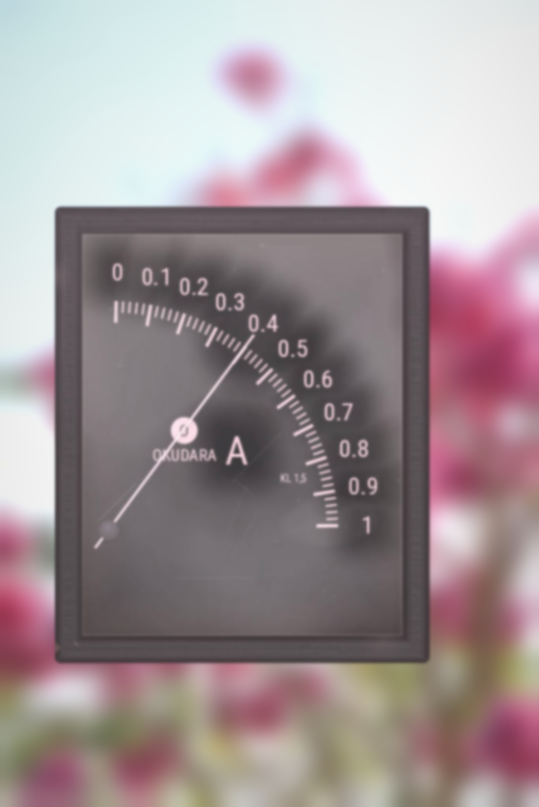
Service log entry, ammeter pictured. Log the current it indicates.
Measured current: 0.4 A
